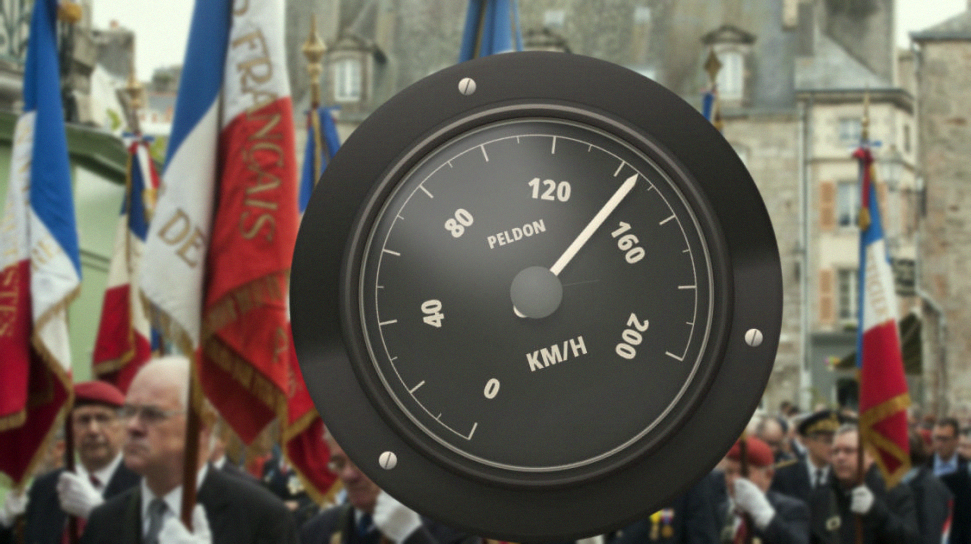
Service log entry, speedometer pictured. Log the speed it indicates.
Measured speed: 145 km/h
